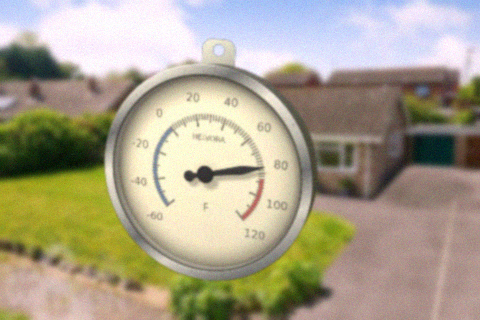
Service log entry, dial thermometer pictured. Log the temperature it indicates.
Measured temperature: 80 °F
